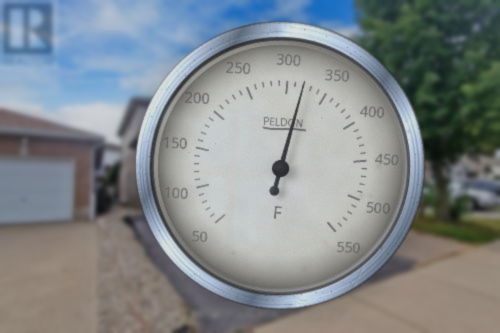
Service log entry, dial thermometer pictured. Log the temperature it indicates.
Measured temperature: 320 °F
